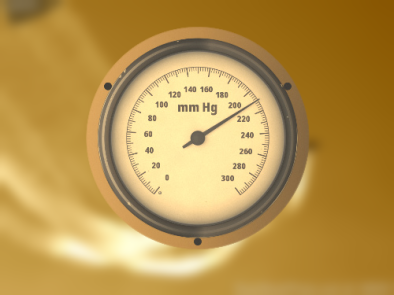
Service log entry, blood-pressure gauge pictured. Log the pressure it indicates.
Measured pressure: 210 mmHg
